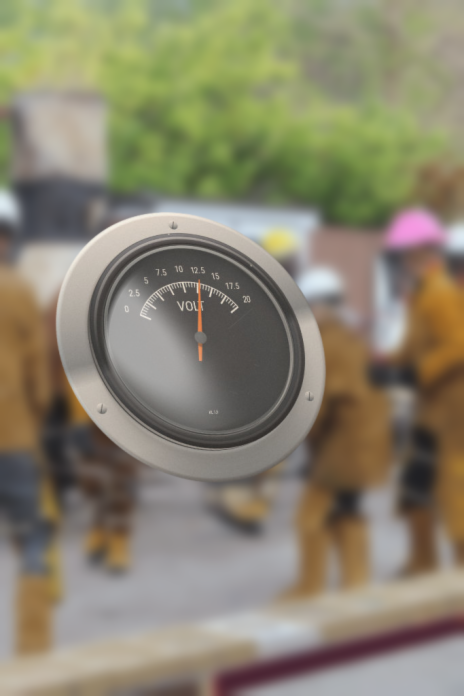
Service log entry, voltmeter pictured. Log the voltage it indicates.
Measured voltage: 12.5 V
